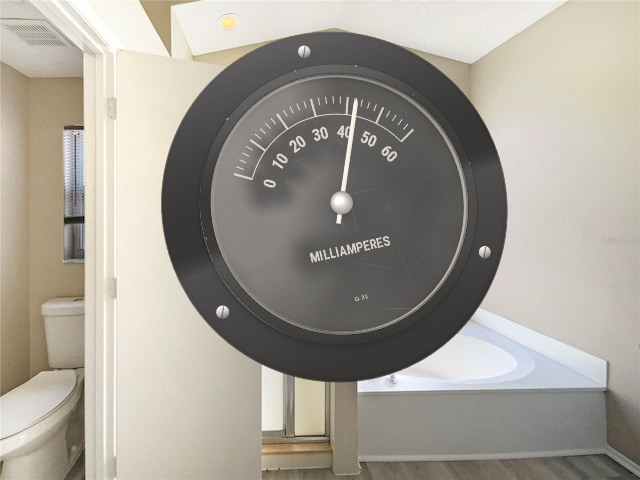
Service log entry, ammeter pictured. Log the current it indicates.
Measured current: 42 mA
